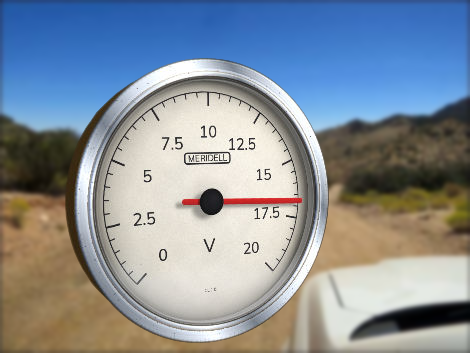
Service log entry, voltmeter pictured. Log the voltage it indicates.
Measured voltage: 16.75 V
